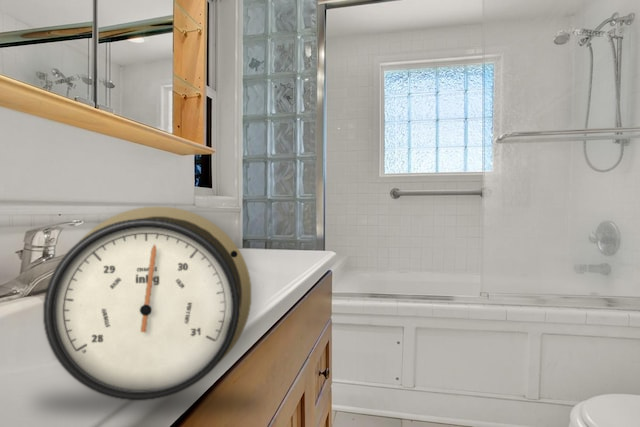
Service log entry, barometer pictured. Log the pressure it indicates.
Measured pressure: 29.6 inHg
